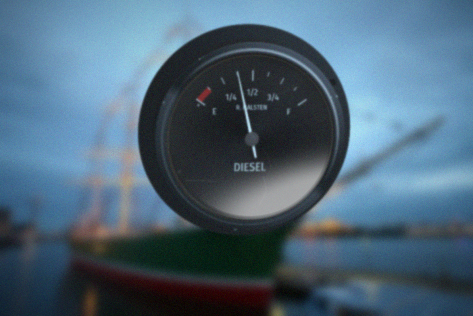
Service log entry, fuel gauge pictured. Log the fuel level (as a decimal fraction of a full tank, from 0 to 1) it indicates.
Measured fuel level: 0.375
